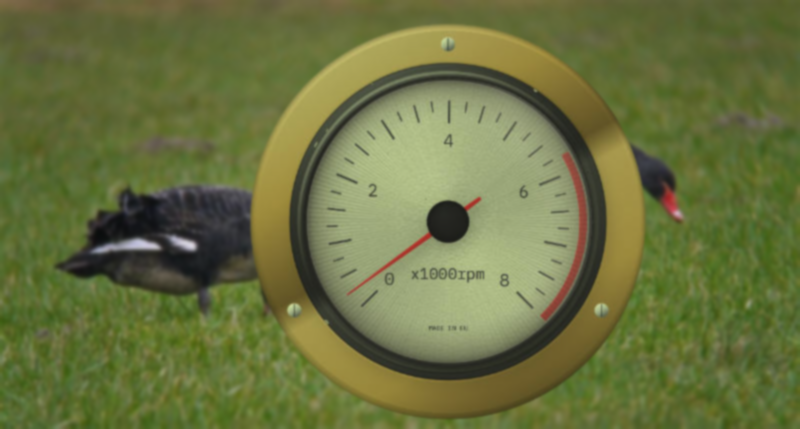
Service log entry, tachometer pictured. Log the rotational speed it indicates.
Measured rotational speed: 250 rpm
